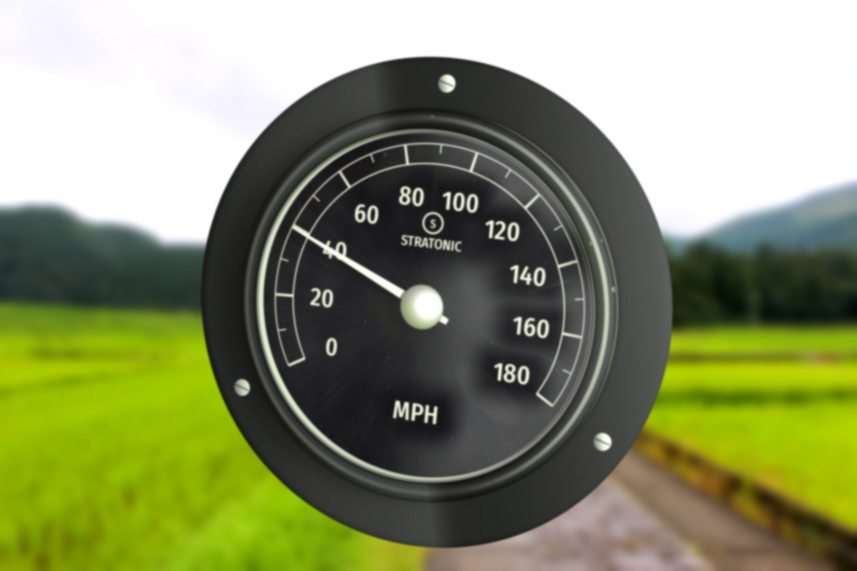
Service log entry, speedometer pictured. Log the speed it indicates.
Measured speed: 40 mph
